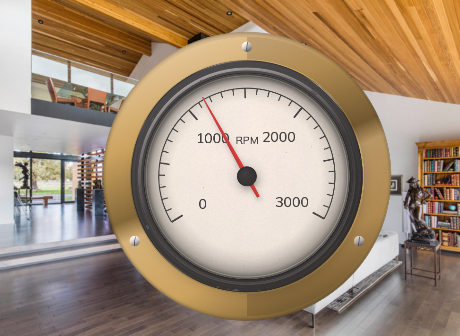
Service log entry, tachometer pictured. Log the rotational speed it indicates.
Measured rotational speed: 1150 rpm
